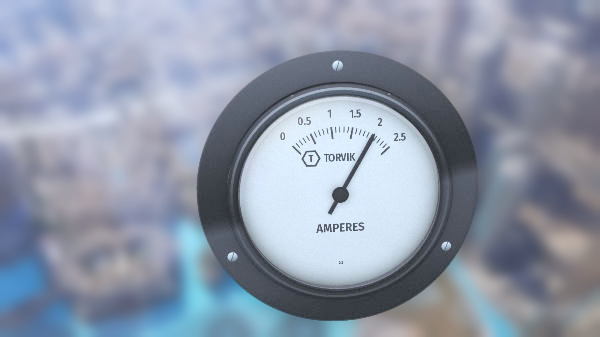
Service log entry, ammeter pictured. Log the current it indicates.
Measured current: 2 A
